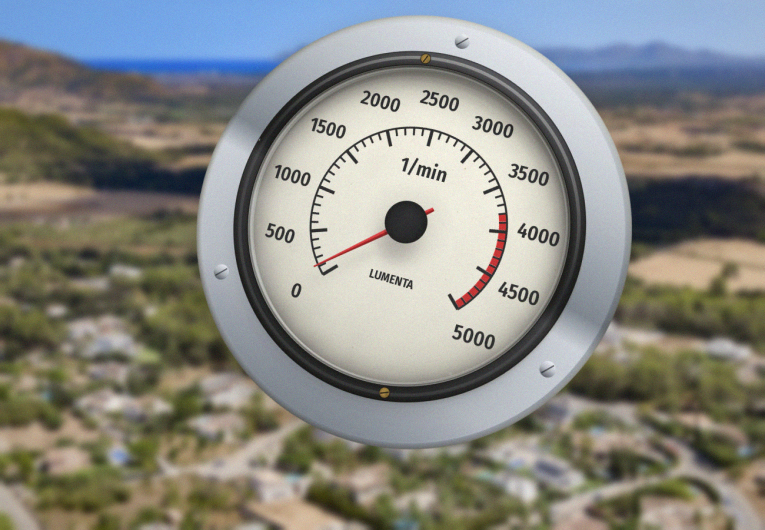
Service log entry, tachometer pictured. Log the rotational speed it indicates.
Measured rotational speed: 100 rpm
